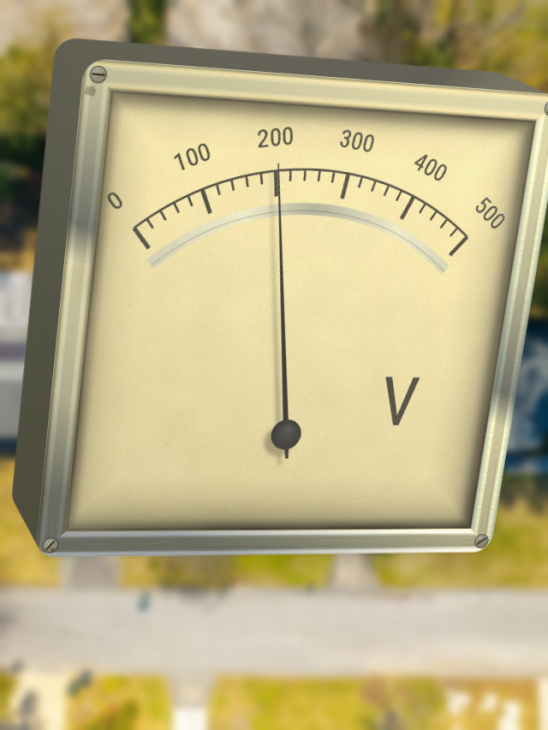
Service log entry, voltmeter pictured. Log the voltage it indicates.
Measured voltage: 200 V
